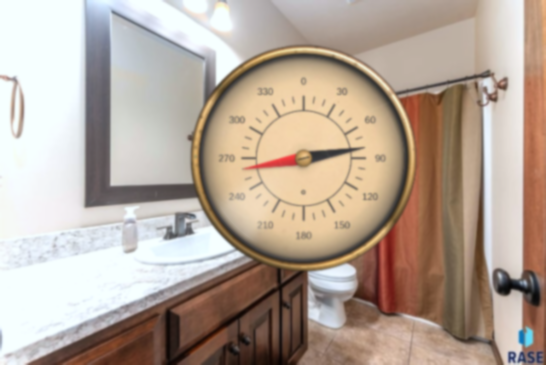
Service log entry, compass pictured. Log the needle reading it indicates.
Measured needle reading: 260 °
